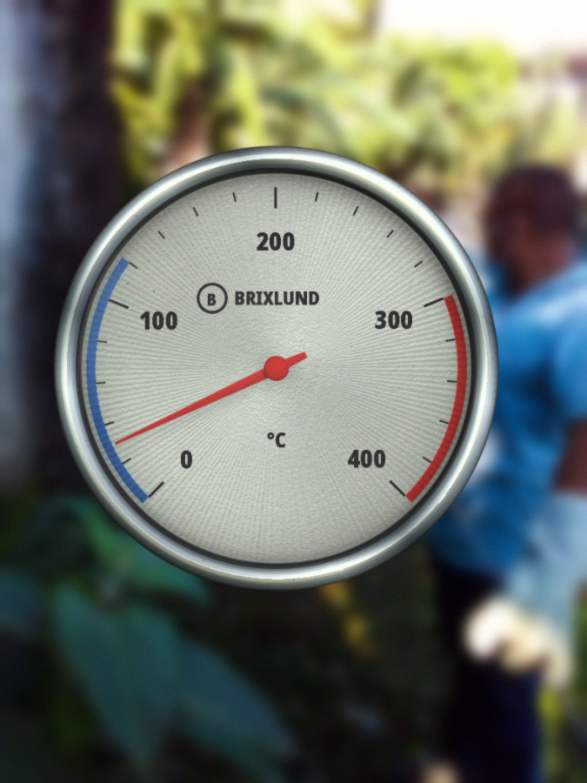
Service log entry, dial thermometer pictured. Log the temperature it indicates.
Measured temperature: 30 °C
